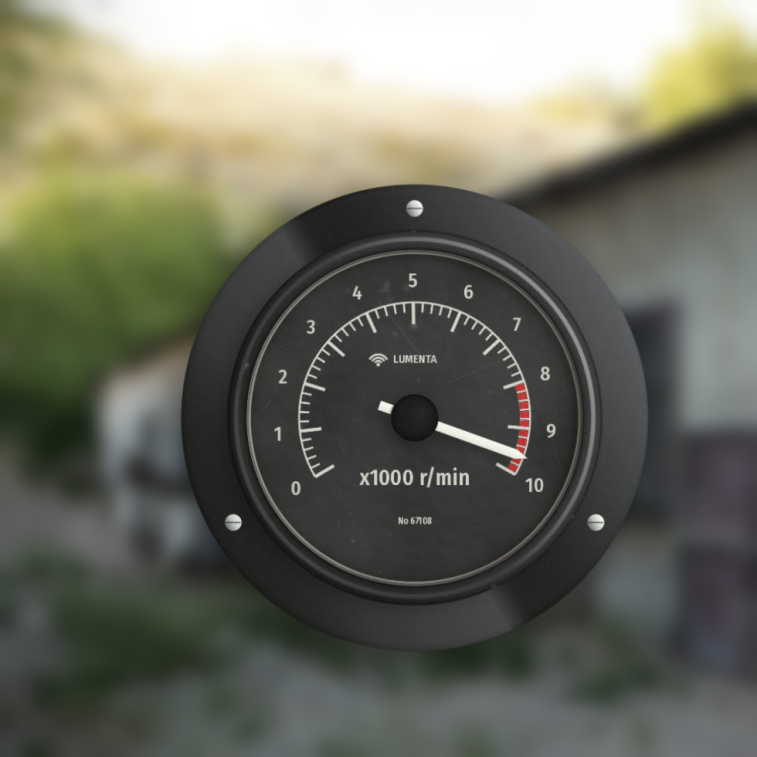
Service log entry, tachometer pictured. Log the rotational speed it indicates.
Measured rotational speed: 9600 rpm
